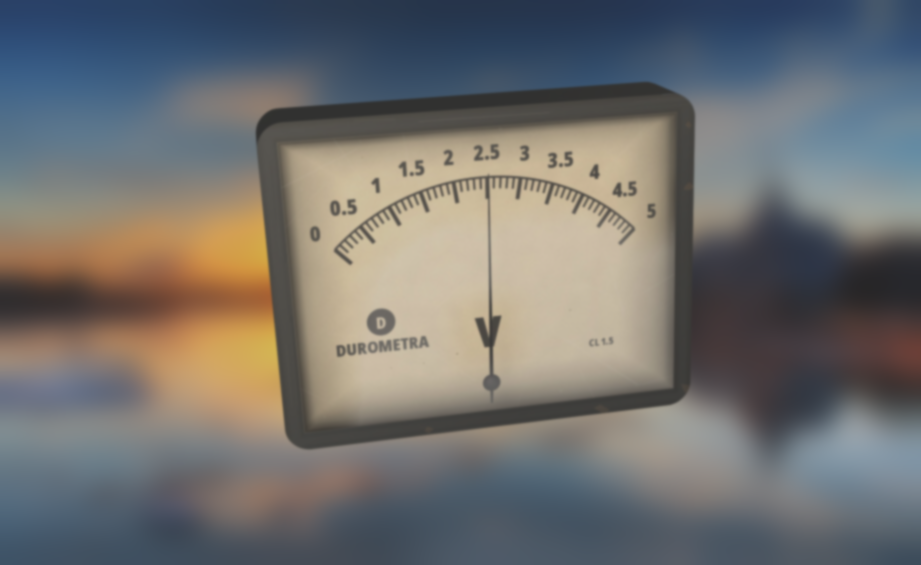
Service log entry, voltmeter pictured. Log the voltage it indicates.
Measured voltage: 2.5 V
